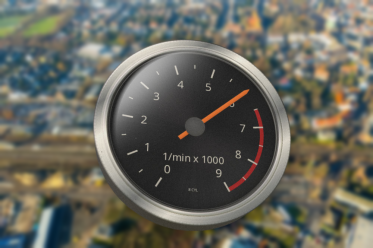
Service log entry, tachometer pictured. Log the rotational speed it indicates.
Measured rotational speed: 6000 rpm
